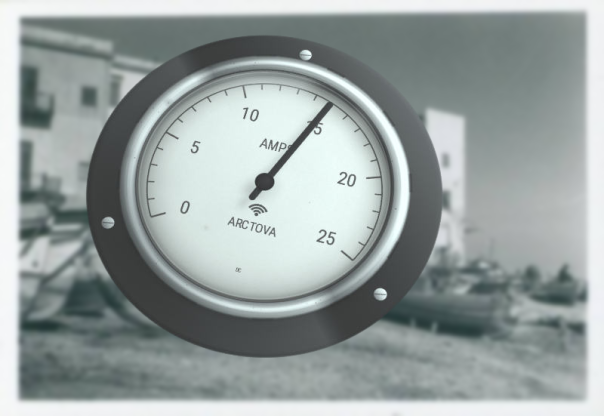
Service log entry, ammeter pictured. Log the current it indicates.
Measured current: 15 A
